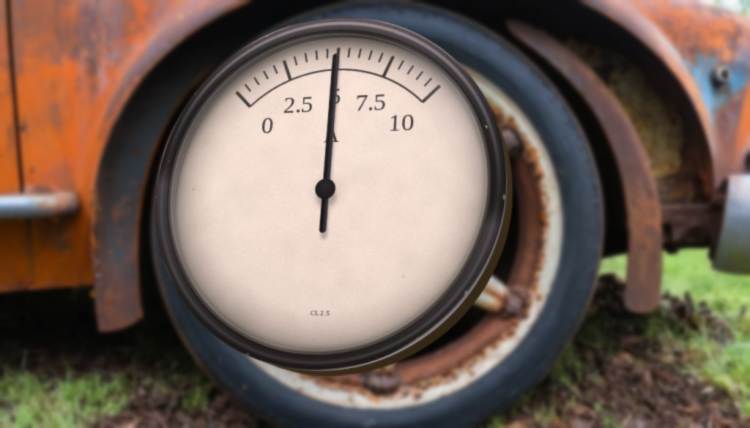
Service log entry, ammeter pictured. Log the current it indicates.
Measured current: 5 A
